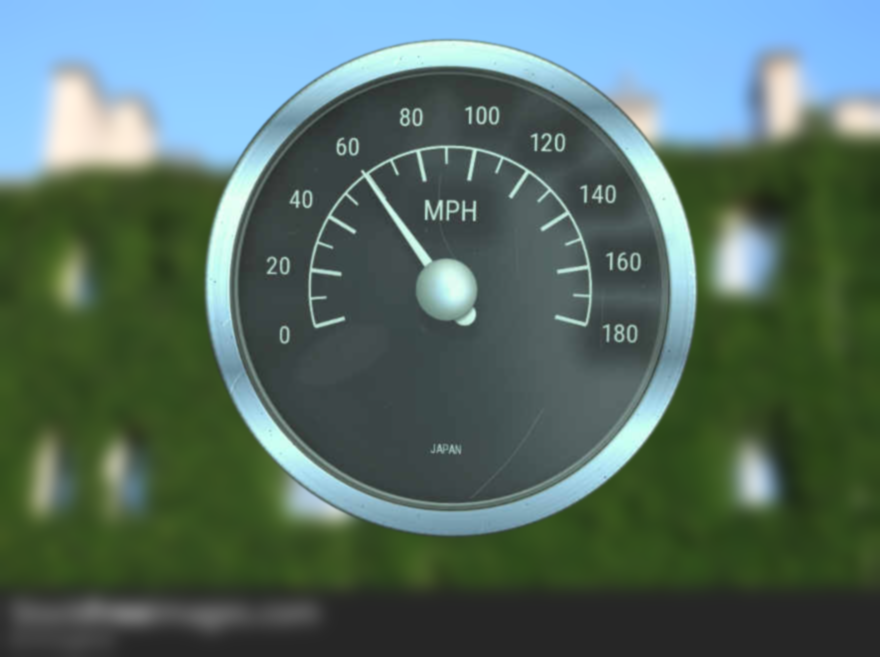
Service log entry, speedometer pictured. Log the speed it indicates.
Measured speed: 60 mph
